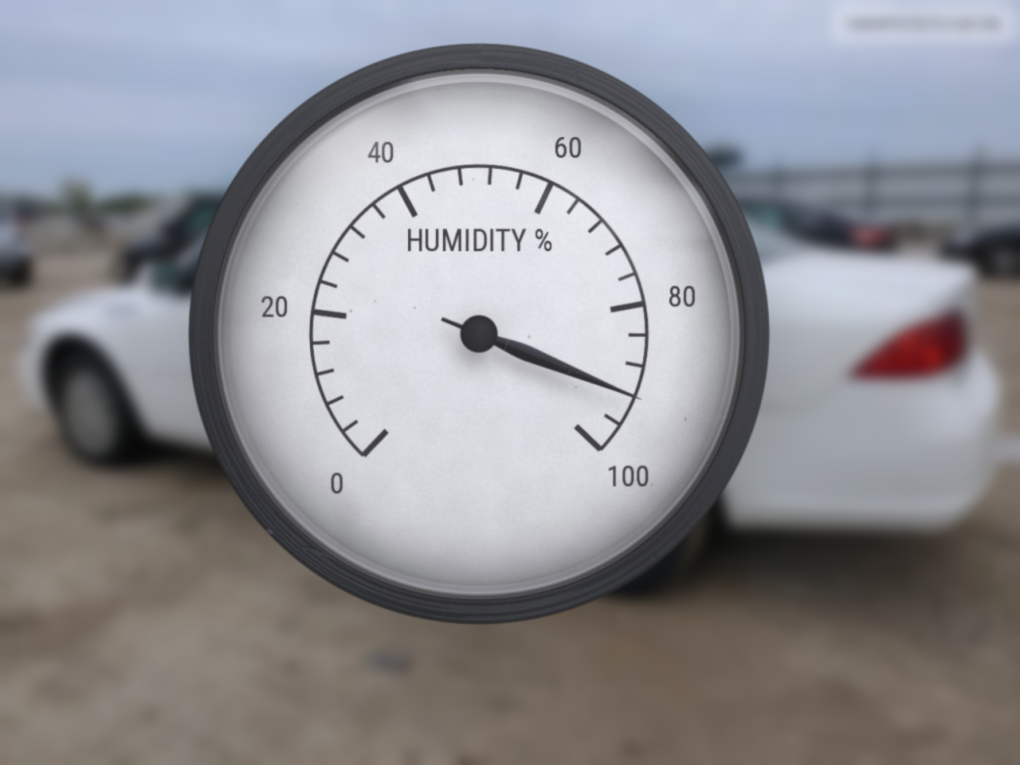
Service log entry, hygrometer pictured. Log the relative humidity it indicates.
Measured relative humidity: 92 %
